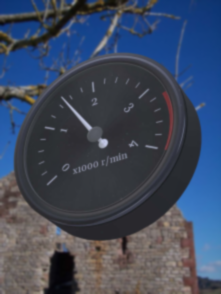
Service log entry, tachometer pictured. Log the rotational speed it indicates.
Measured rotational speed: 1500 rpm
